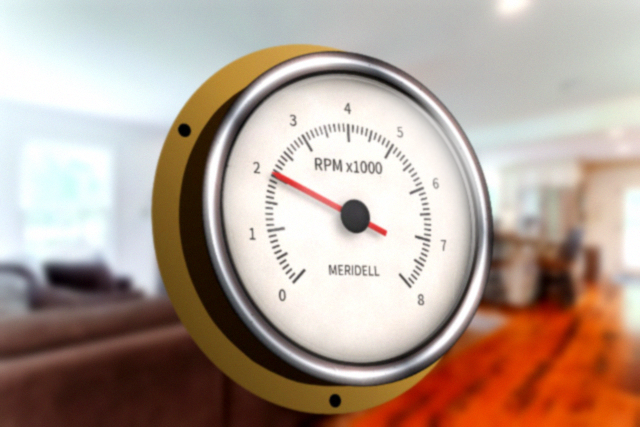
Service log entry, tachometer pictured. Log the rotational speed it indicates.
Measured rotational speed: 2000 rpm
